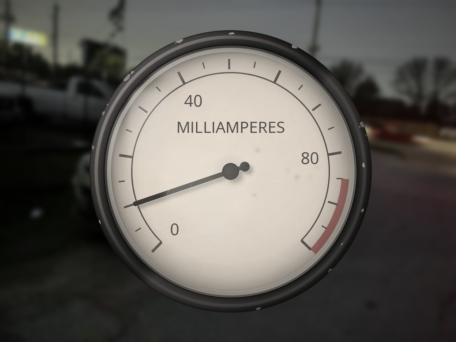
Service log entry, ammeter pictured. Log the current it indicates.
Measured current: 10 mA
